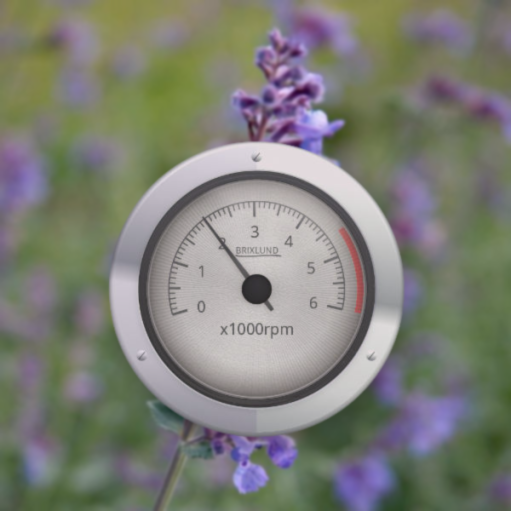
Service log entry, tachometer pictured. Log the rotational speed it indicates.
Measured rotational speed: 2000 rpm
